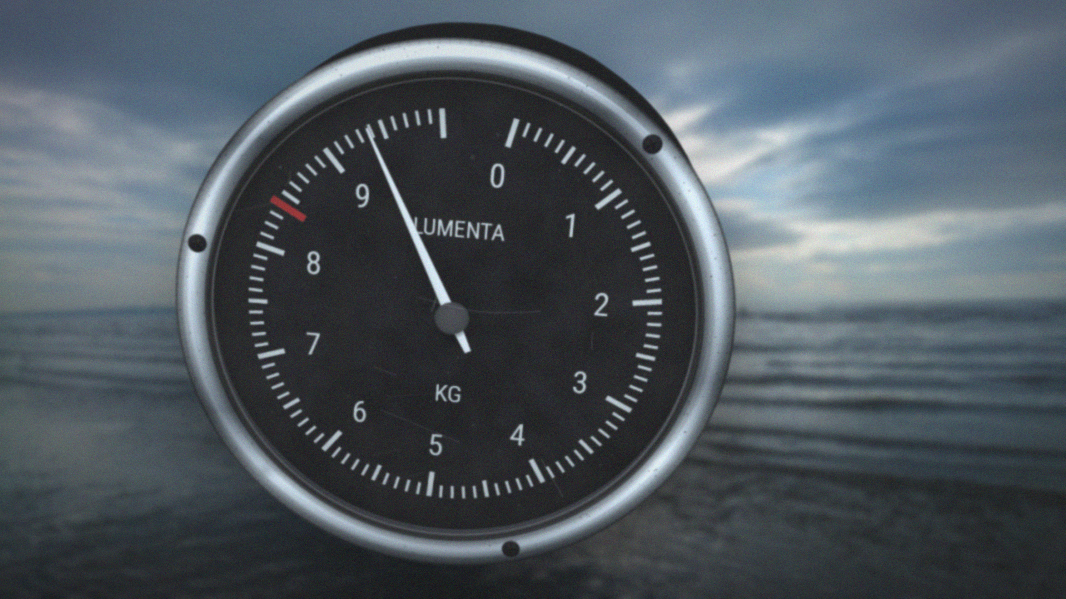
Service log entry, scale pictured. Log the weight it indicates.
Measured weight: 9.4 kg
